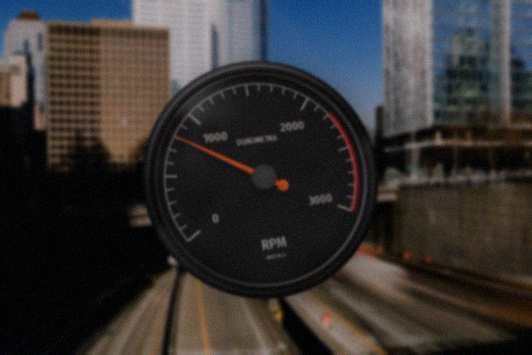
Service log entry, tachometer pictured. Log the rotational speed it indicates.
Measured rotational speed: 800 rpm
